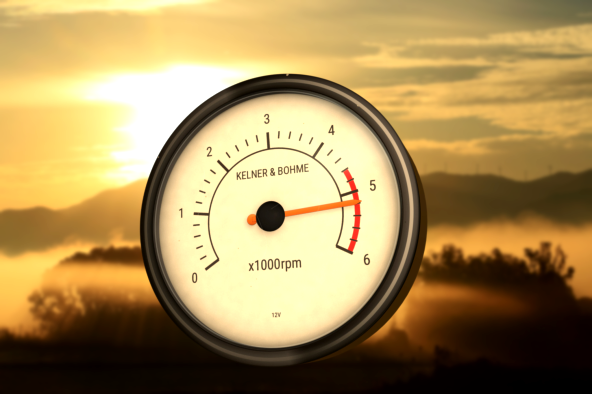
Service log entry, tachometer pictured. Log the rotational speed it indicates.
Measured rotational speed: 5200 rpm
